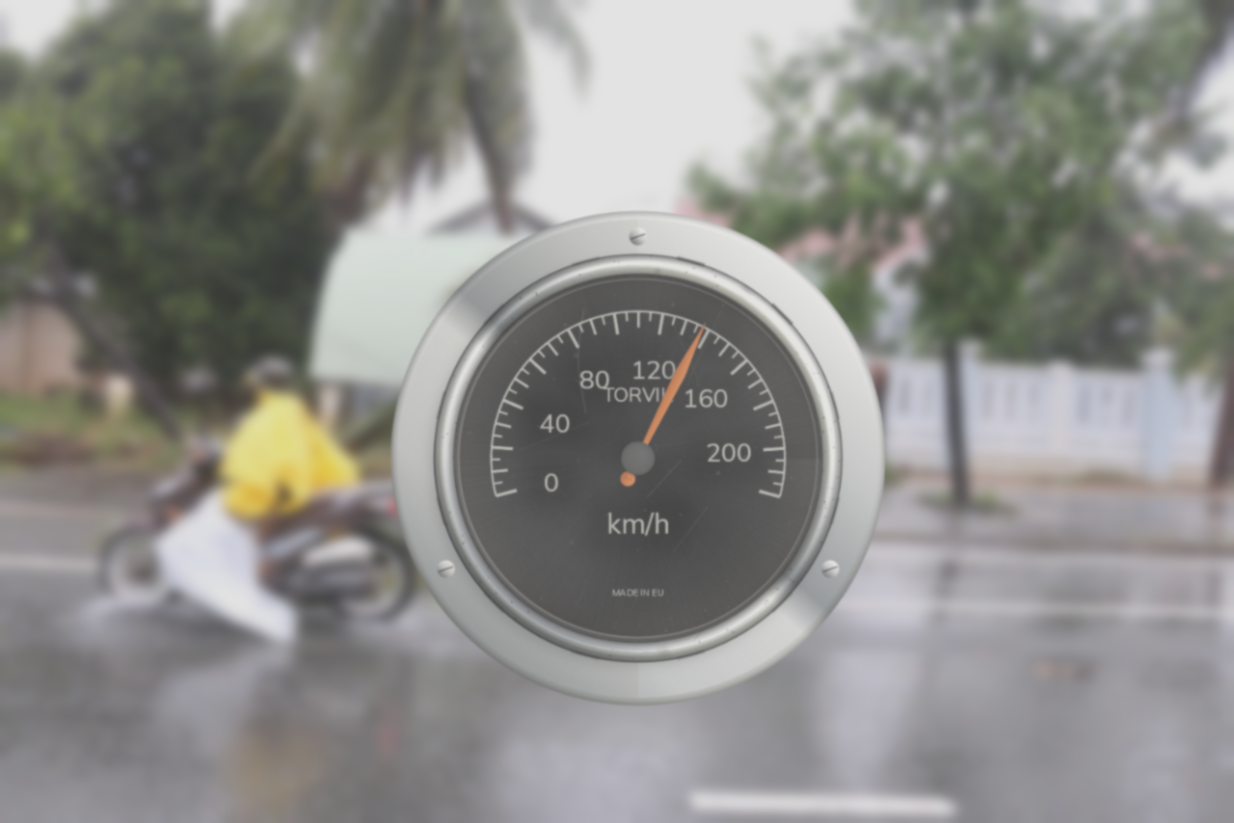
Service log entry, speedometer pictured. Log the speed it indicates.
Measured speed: 137.5 km/h
